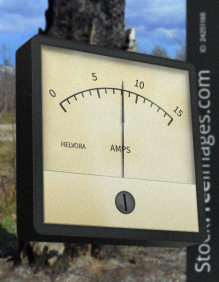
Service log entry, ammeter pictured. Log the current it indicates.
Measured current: 8 A
